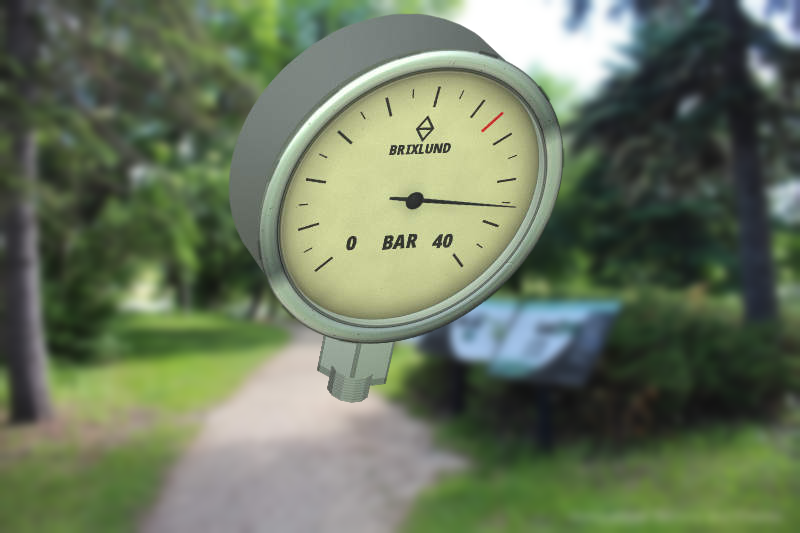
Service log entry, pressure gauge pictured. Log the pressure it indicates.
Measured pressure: 34 bar
